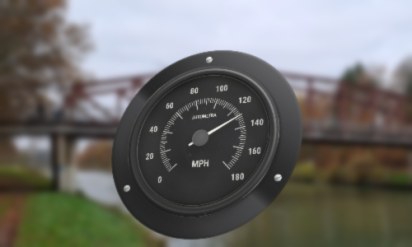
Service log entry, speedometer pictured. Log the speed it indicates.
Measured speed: 130 mph
